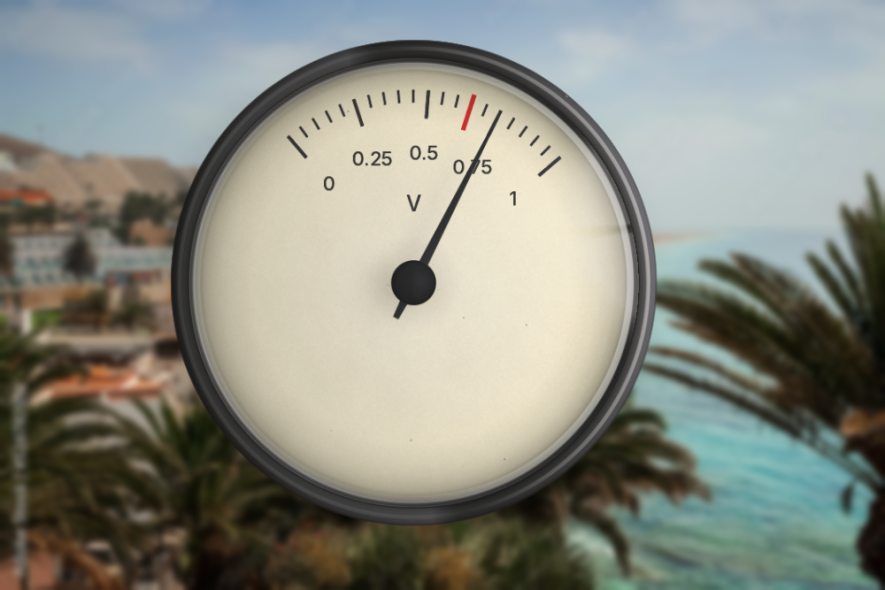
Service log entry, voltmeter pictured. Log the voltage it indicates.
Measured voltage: 0.75 V
